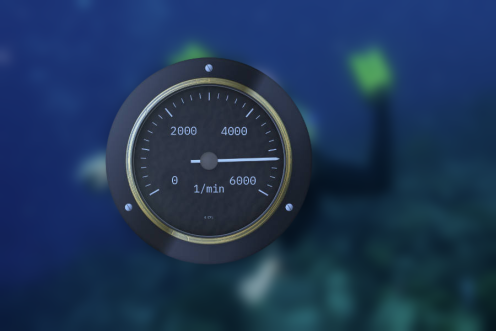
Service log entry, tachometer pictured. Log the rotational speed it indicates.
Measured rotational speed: 5200 rpm
